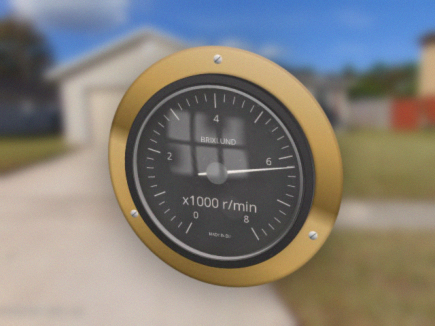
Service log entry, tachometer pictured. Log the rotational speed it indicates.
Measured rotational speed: 6200 rpm
